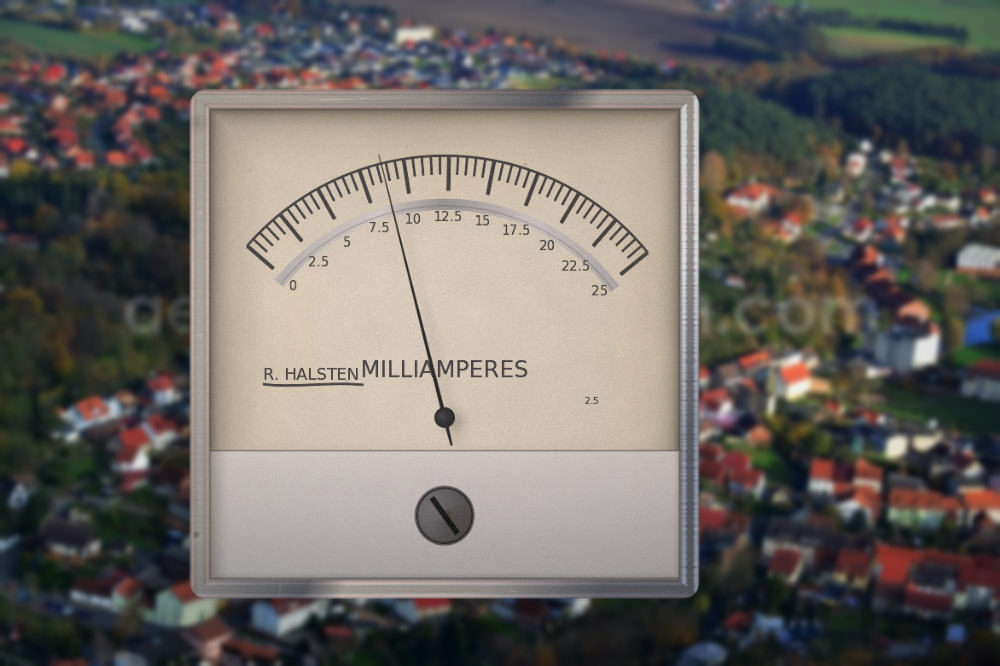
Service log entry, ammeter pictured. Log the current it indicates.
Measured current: 8.75 mA
